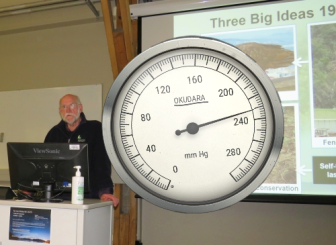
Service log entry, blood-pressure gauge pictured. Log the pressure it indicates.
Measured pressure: 230 mmHg
